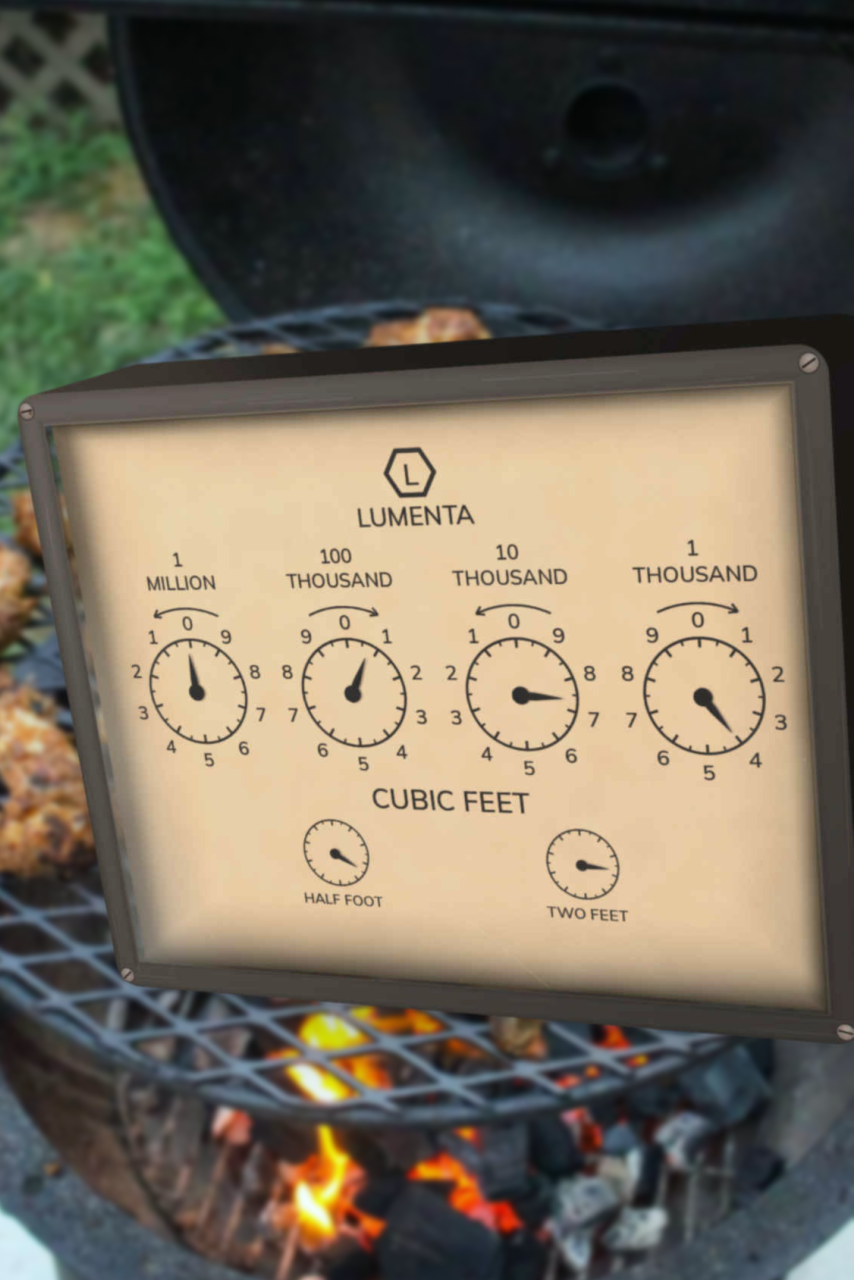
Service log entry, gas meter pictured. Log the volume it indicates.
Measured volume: 7400 ft³
